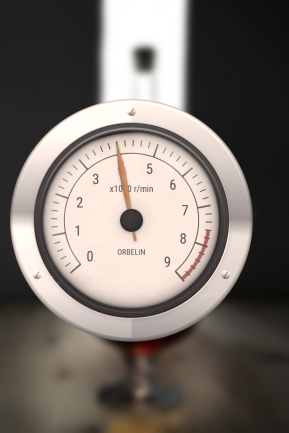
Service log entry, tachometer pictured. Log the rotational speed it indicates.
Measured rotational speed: 4000 rpm
